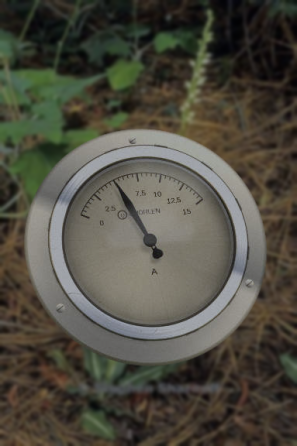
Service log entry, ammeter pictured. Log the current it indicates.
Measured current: 5 A
